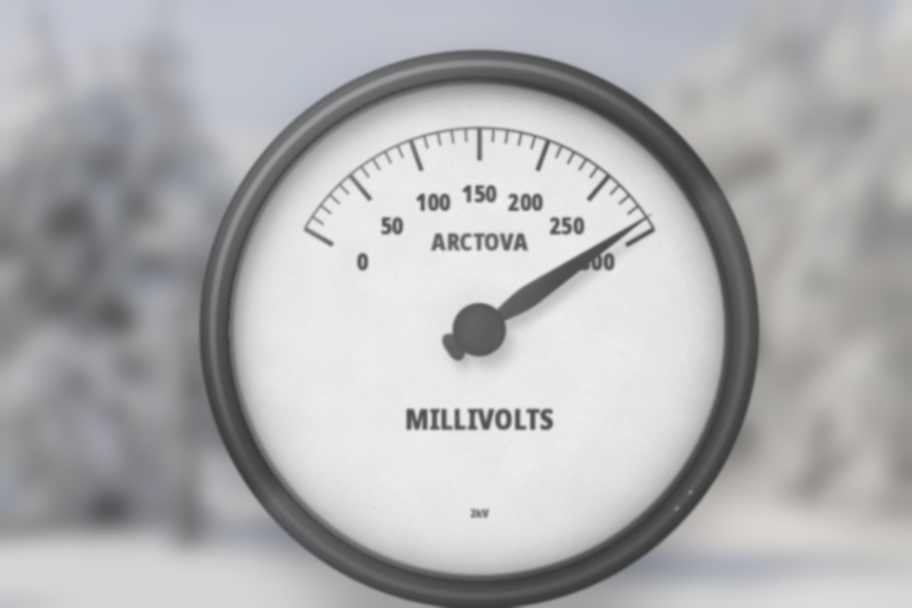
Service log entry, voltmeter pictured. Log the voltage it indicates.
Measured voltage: 290 mV
